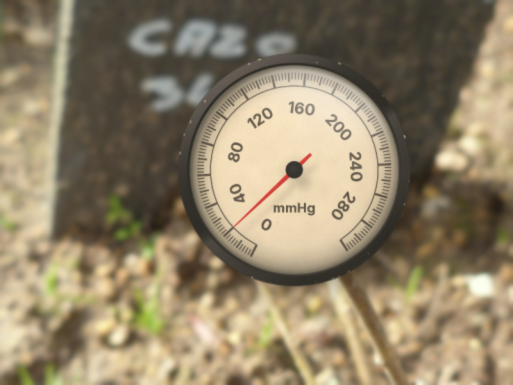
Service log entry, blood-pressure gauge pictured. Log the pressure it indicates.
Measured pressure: 20 mmHg
